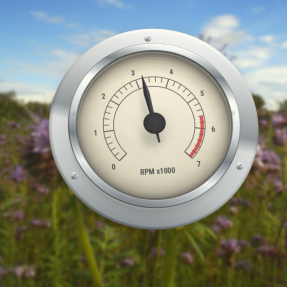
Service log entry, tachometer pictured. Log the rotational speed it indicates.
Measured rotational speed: 3200 rpm
